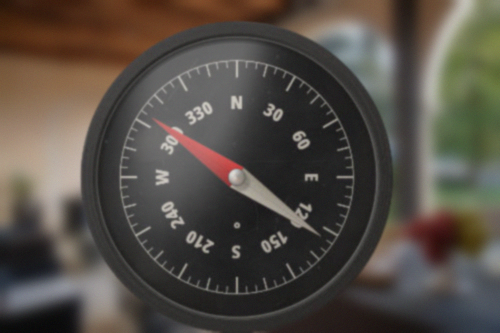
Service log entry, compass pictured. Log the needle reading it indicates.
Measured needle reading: 305 °
